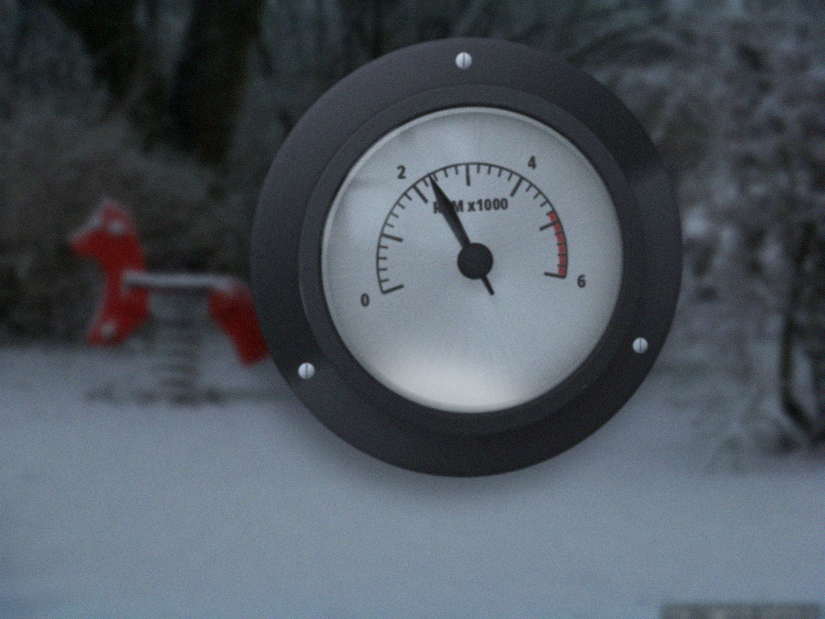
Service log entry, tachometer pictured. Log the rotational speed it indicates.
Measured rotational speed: 2300 rpm
